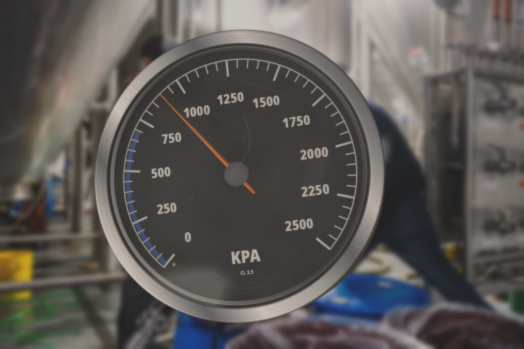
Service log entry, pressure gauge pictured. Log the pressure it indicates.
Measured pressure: 900 kPa
